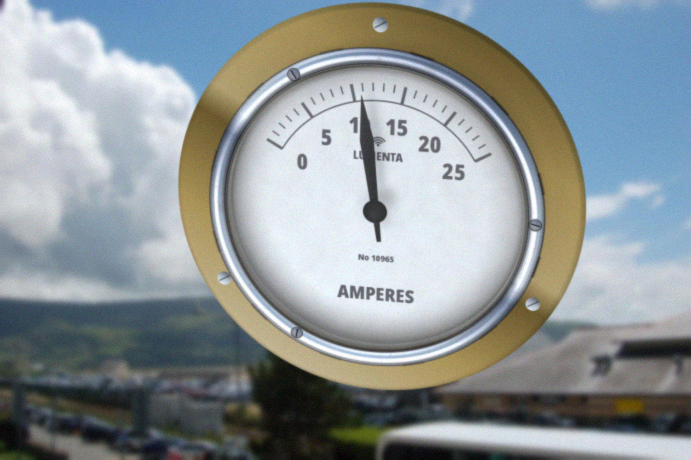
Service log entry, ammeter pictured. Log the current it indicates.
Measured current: 11 A
